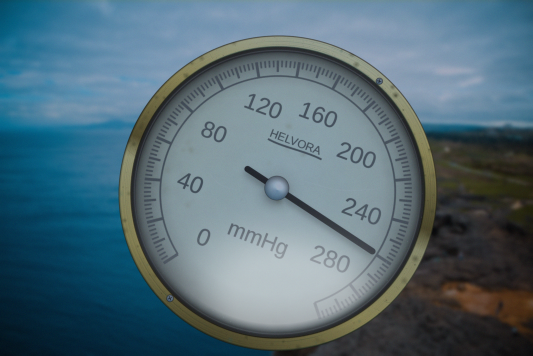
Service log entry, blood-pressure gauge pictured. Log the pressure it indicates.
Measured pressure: 260 mmHg
